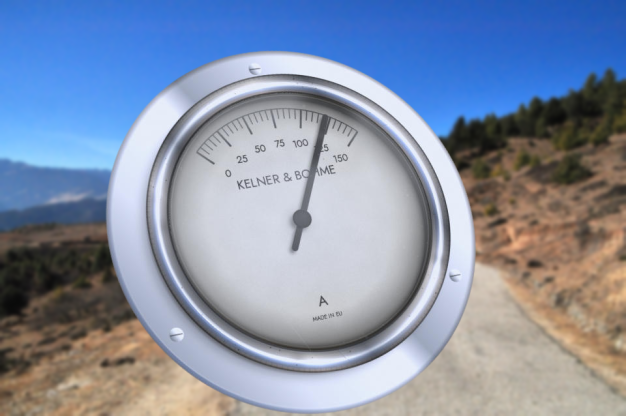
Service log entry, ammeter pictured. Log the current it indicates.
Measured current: 120 A
